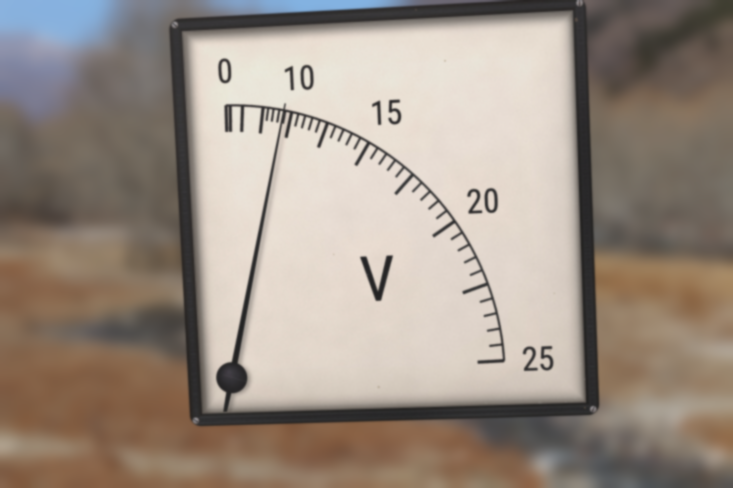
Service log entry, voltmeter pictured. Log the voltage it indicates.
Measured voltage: 9.5 V
